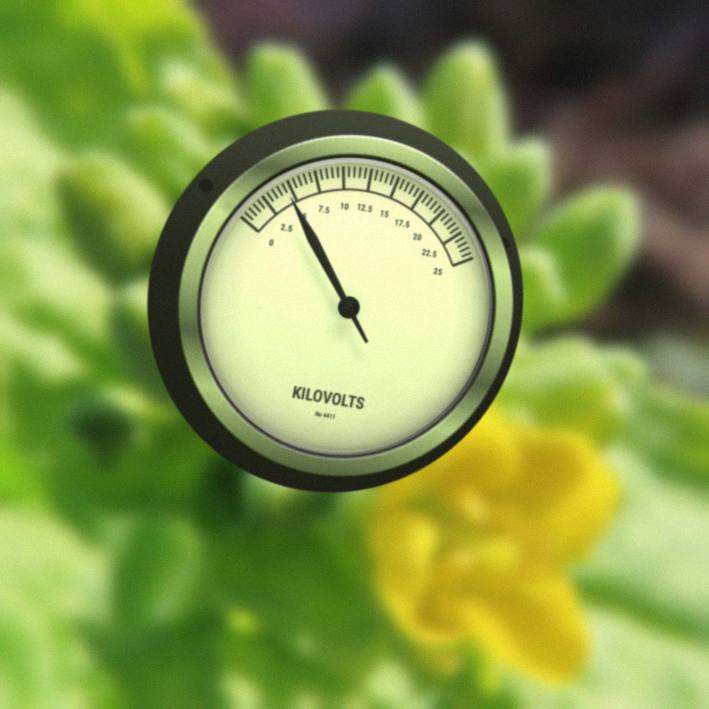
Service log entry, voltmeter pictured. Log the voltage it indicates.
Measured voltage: 4.5 kV
